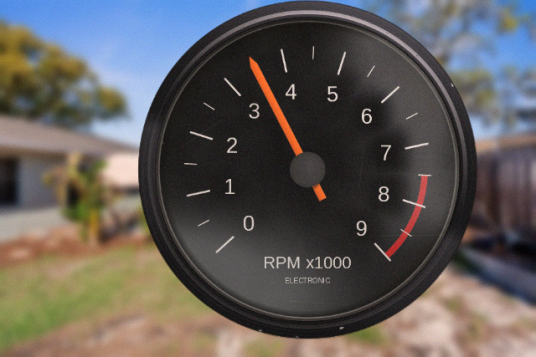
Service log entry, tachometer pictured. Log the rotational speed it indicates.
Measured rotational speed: 3500 rpm
